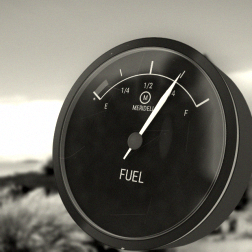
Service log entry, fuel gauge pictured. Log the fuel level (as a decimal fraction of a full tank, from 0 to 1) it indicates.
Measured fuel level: 0.75
